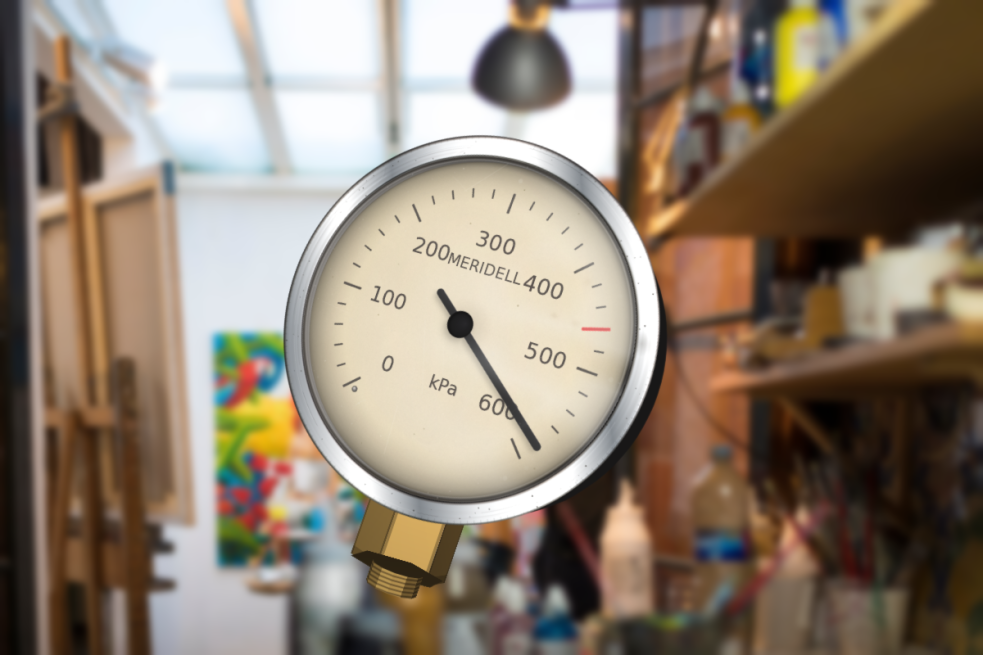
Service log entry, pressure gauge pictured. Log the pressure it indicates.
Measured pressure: 580 kPa
